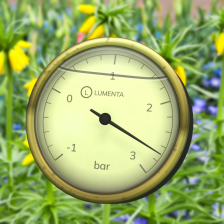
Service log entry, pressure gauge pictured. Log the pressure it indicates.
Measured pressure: 2.7 bar
